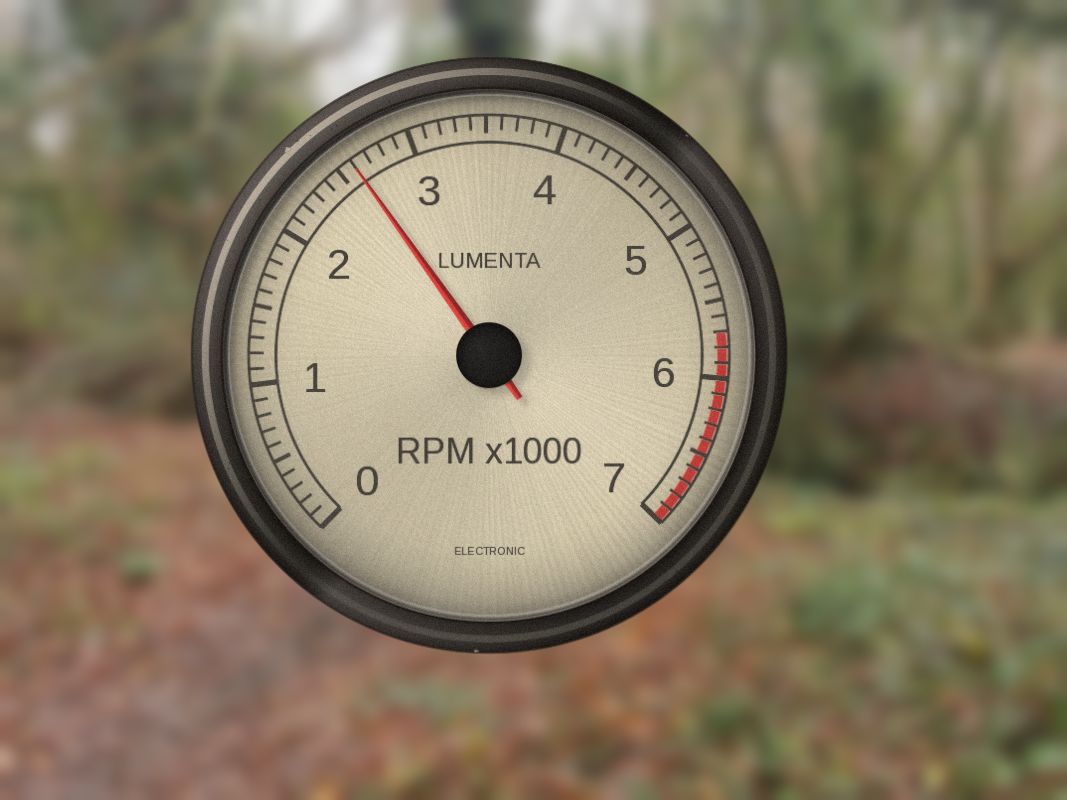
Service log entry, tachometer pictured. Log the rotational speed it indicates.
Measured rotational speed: 2600 rpm
